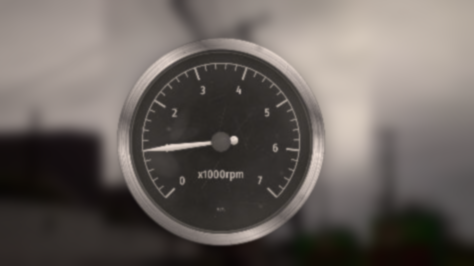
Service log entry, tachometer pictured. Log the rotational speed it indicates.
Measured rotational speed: 1000 rpm
